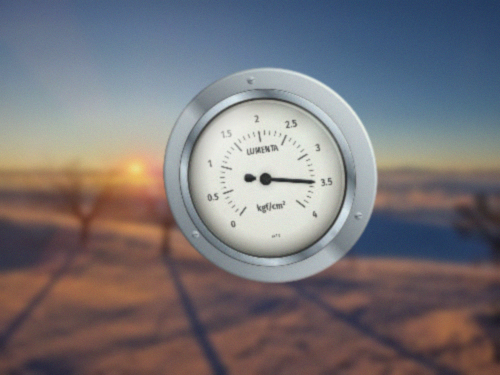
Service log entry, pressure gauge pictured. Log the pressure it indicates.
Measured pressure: 3.5 kg/cm²
